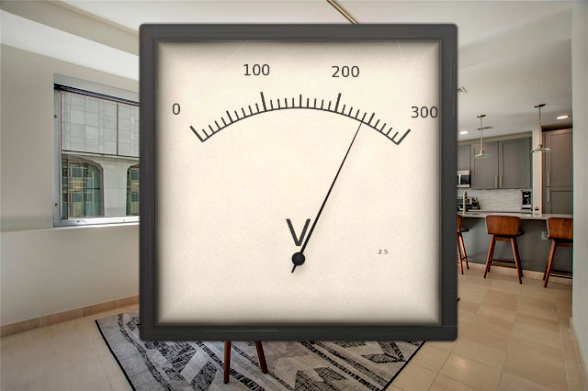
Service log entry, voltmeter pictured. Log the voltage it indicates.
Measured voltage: 240 V
